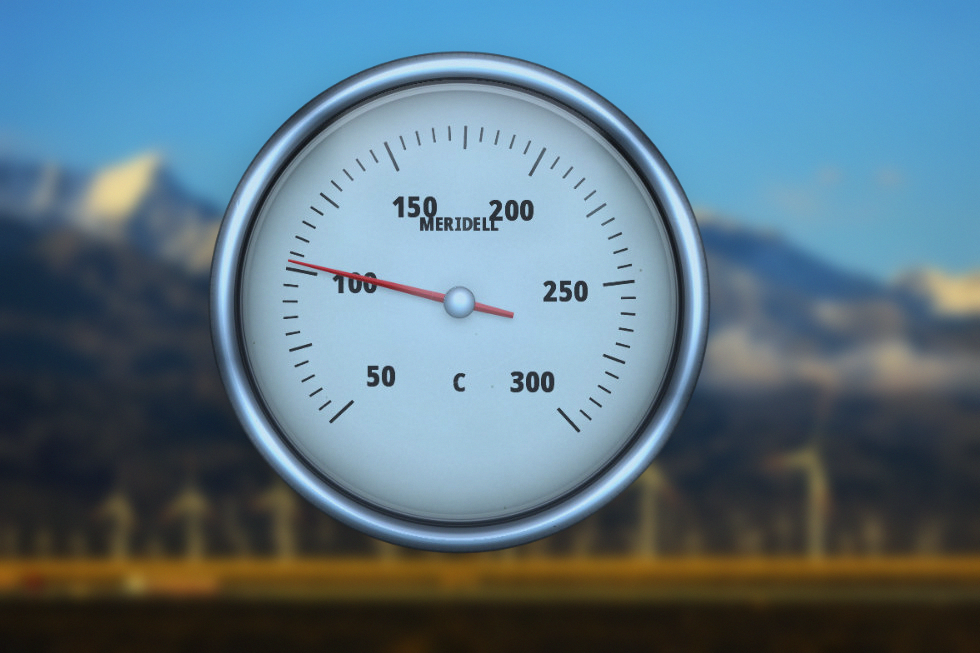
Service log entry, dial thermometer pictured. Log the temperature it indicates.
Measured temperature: 102.5 °C
